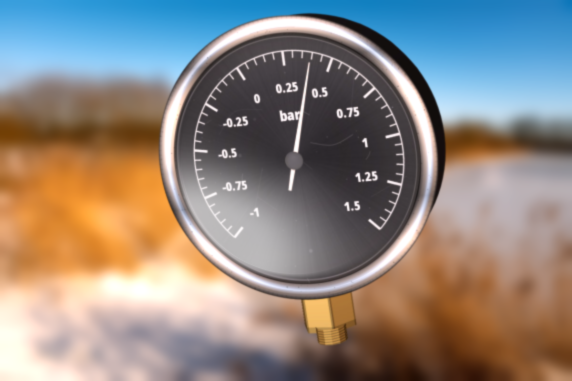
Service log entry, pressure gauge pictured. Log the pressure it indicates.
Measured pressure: 0.4 bar
